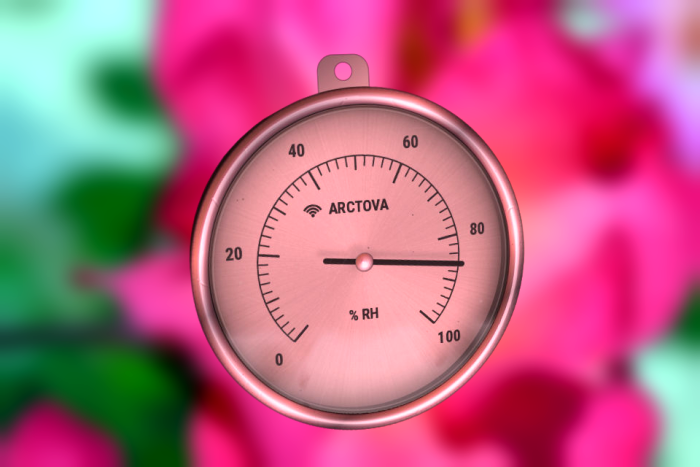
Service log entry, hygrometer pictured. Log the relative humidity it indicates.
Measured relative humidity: 86 %
